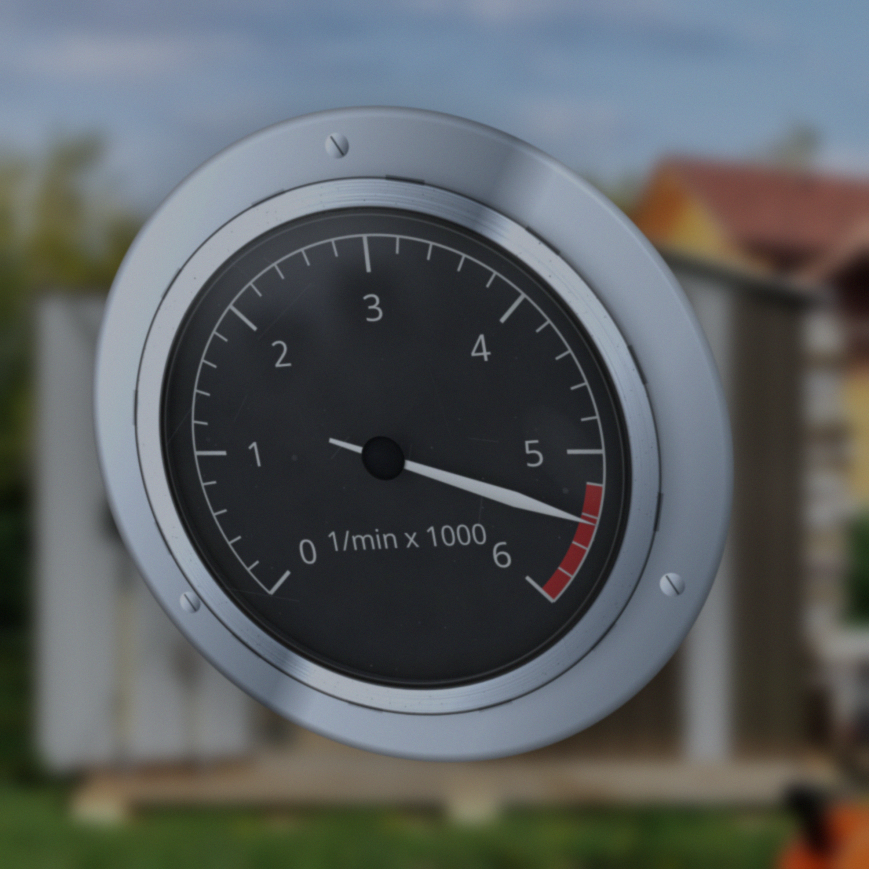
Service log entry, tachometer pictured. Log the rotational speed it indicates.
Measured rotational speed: 5400 rpm
